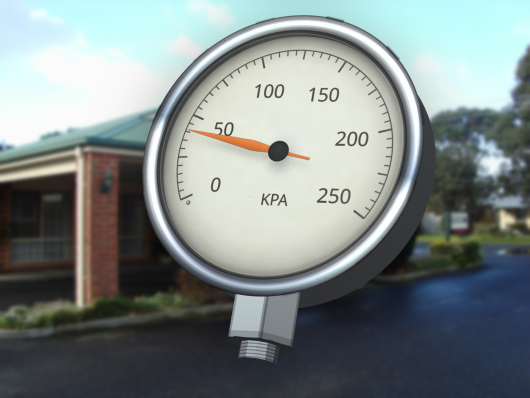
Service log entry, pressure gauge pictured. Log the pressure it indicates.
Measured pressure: 40 kPa
